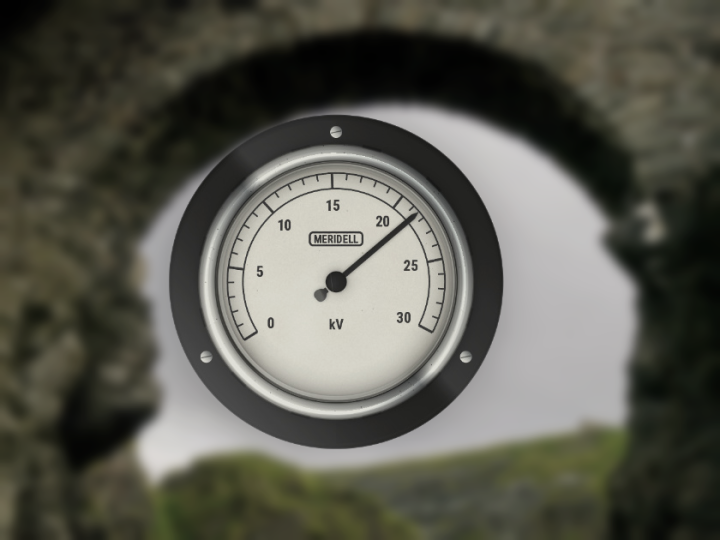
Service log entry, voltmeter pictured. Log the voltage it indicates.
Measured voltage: 21.5 kV
